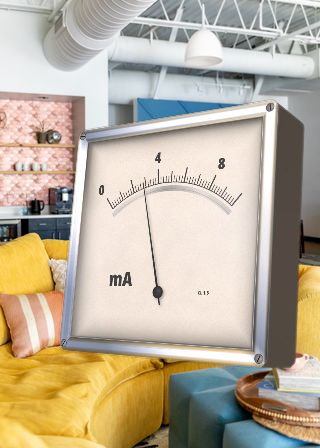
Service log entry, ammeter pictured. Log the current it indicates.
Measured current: 3 mA
